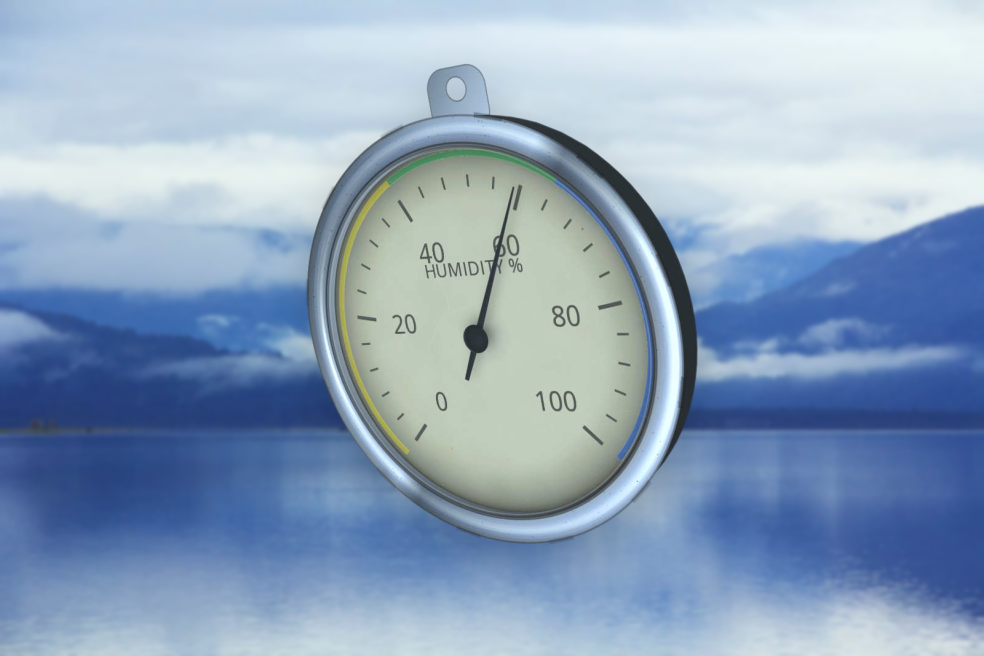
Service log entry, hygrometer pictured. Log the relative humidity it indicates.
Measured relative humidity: 60 %
